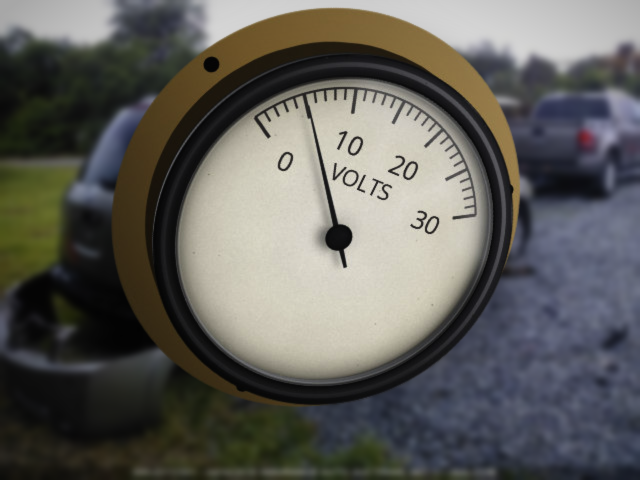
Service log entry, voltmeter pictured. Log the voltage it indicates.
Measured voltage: 5 V
